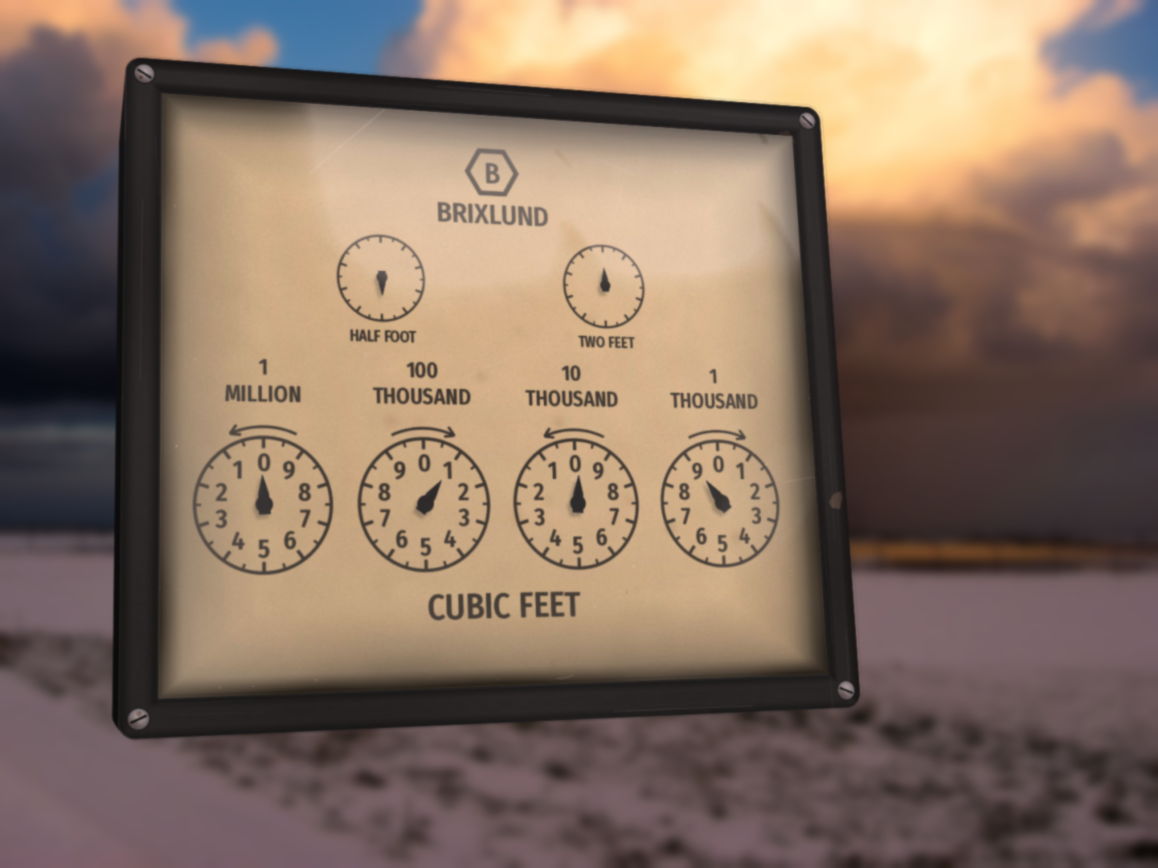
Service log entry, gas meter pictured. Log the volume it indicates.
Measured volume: 9900 ft³
